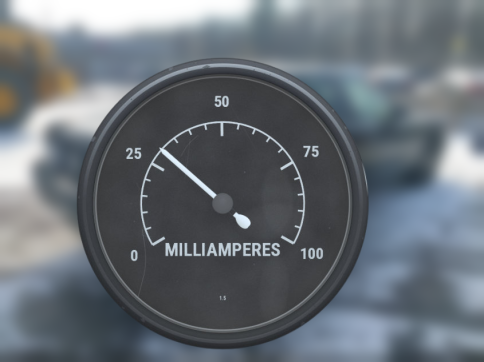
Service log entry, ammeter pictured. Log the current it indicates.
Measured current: 30 mA
